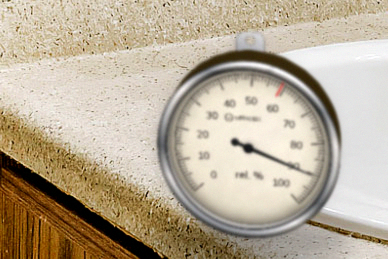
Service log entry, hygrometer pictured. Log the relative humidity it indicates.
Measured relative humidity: 90 %
